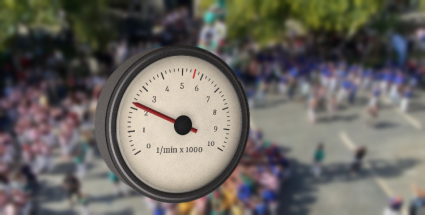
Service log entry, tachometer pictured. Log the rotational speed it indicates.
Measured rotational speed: 2200 rpm
